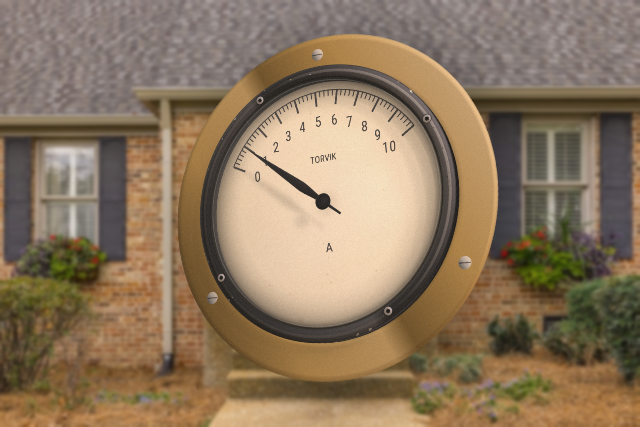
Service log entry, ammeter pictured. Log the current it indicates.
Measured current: 1 A
